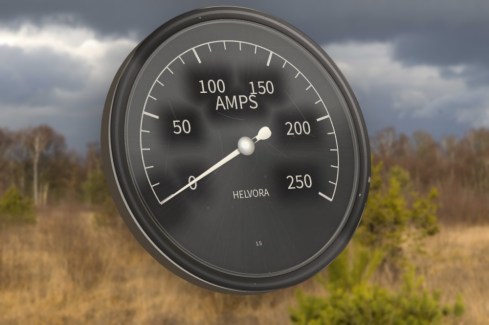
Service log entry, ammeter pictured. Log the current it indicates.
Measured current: 0 A
